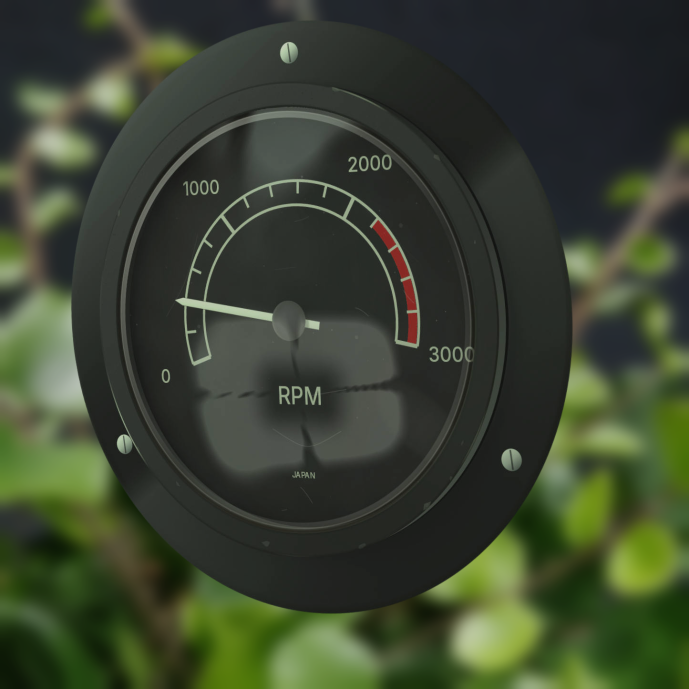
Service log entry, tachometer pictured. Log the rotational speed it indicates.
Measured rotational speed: 400 rpm
